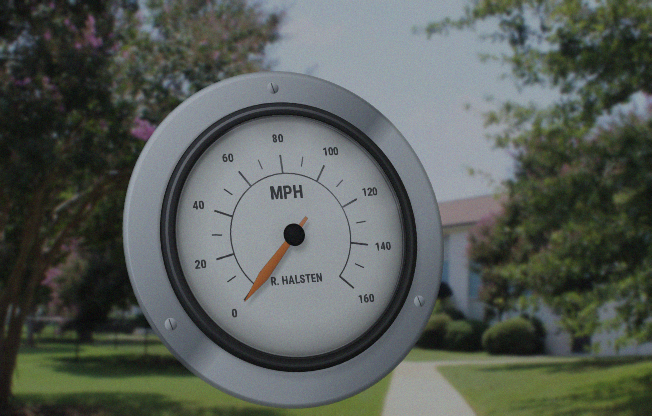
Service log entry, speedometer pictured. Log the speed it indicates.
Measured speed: 0 mph
